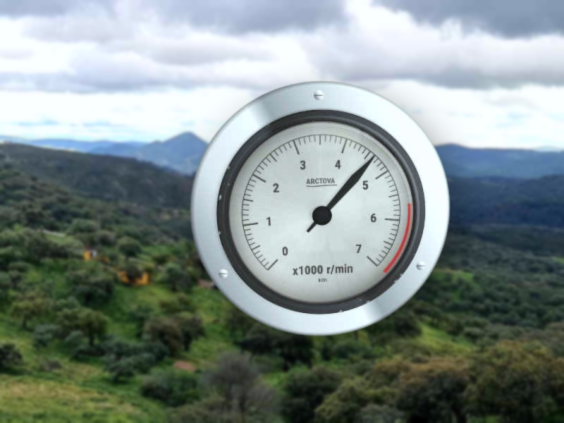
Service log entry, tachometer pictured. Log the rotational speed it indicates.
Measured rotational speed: 4600 rpm
